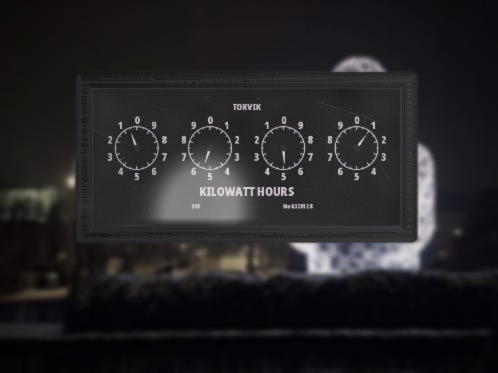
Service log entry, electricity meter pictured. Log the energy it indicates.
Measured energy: 551 kWh
